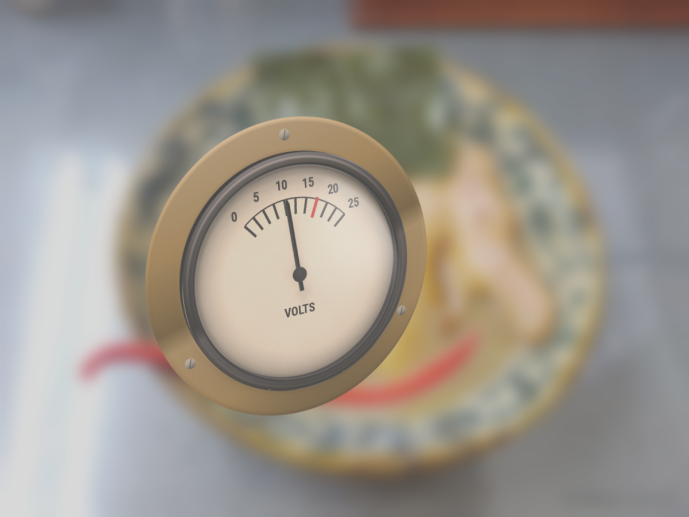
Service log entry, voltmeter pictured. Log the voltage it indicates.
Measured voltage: 10 V
